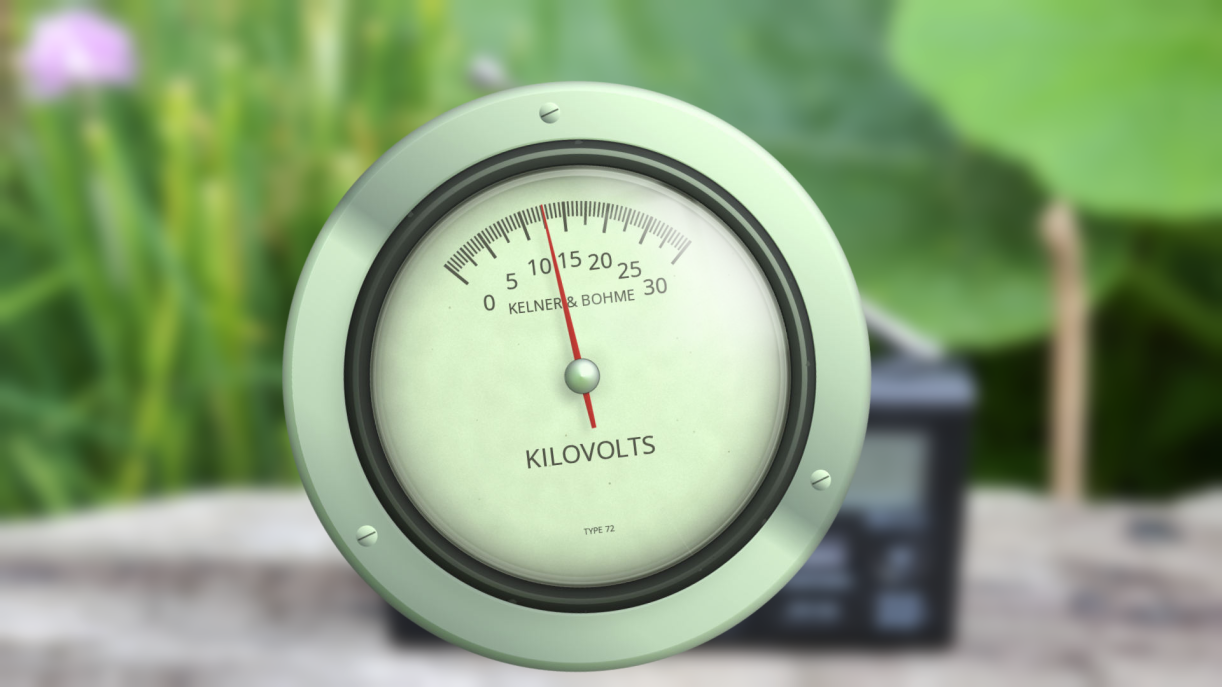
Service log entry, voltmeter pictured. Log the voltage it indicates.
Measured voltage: 12.5 kV
